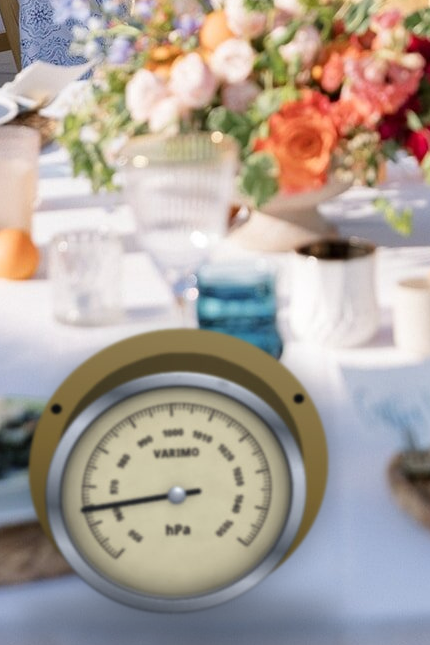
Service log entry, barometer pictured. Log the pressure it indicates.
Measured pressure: 965 hPa
